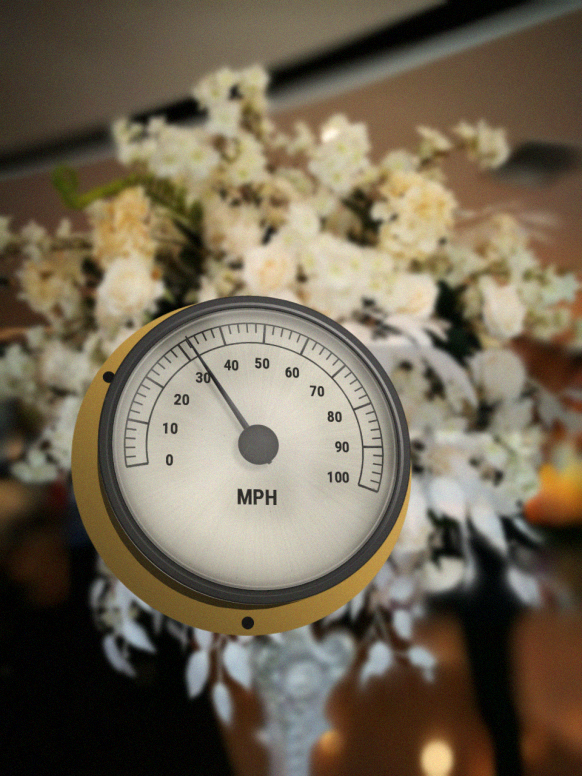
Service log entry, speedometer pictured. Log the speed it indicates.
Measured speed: 32 mph
